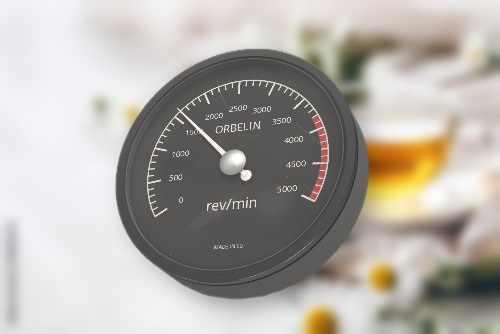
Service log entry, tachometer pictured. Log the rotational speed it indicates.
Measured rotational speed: 1600 rpm
